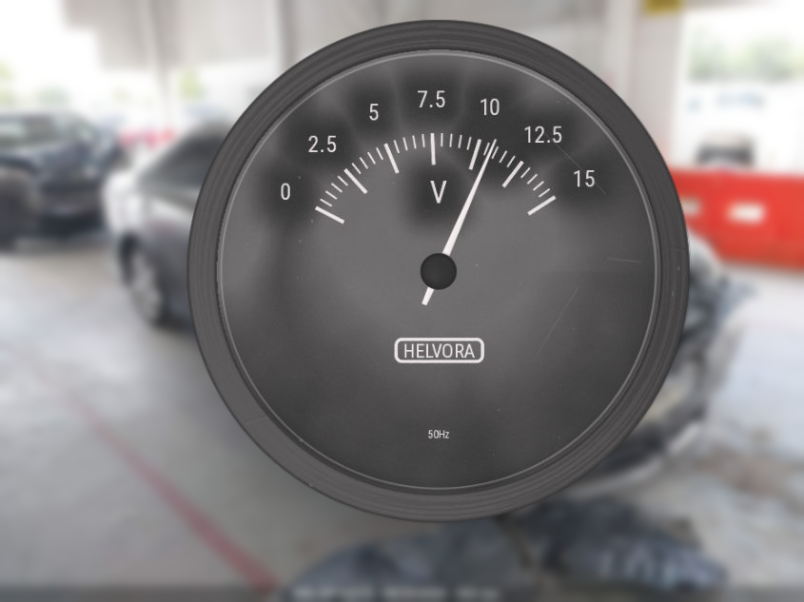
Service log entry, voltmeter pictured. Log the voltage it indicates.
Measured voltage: 10.75 V
